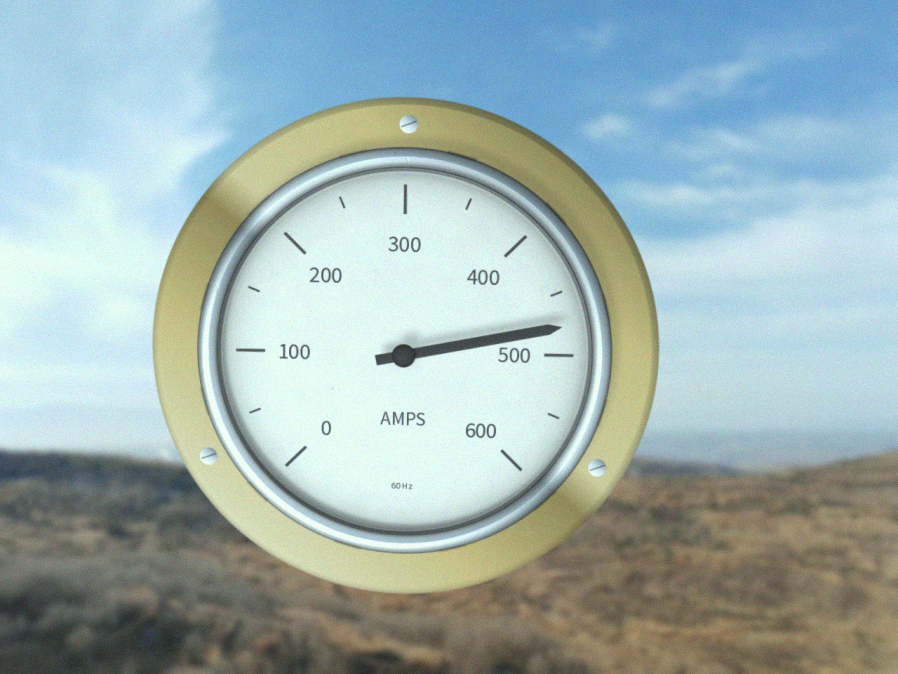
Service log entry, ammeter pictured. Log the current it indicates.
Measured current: 475 A
